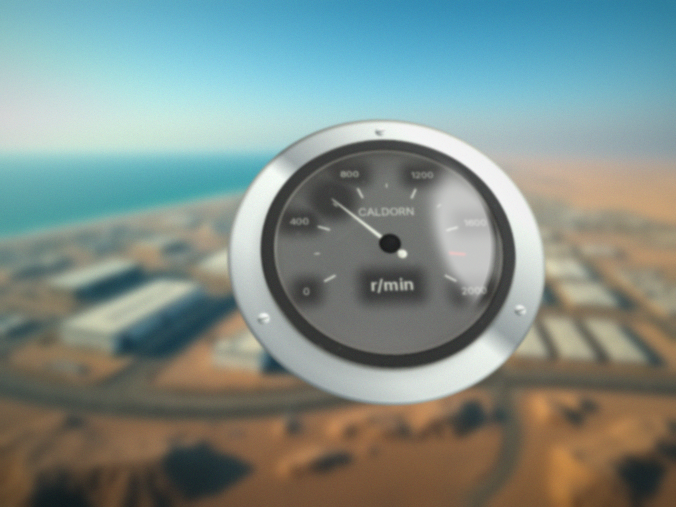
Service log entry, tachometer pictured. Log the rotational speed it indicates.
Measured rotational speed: 600 rpm
